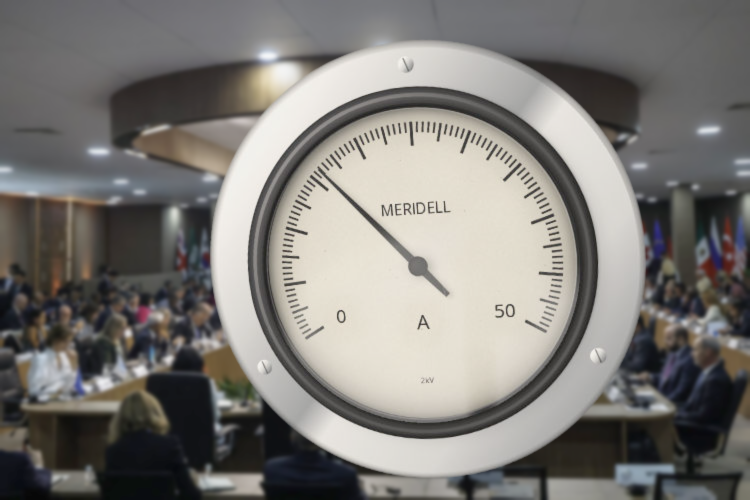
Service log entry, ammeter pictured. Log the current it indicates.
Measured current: 16 A
